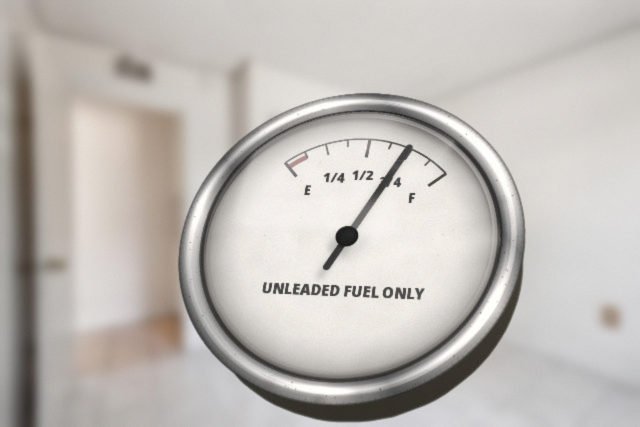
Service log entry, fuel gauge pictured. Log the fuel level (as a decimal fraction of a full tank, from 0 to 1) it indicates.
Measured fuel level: 0.75
